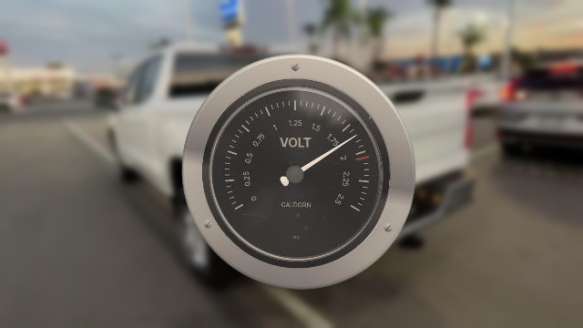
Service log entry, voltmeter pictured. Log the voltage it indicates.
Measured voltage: 1.85 V
